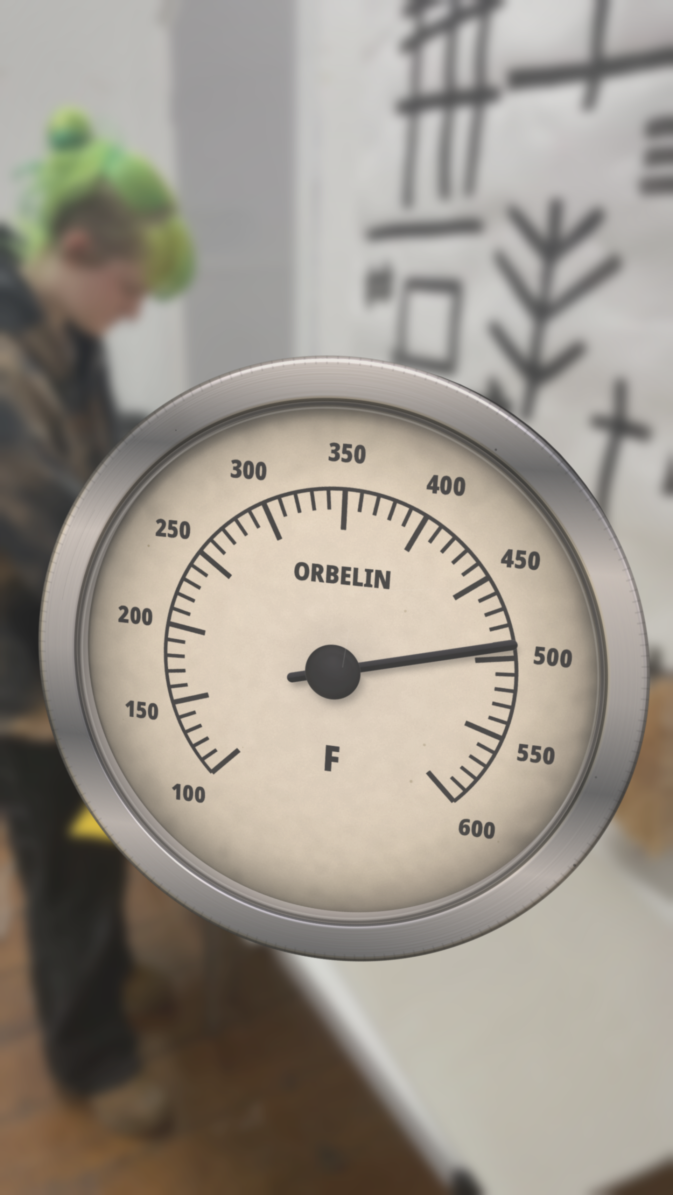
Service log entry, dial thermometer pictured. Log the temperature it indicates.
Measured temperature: 490 °F
